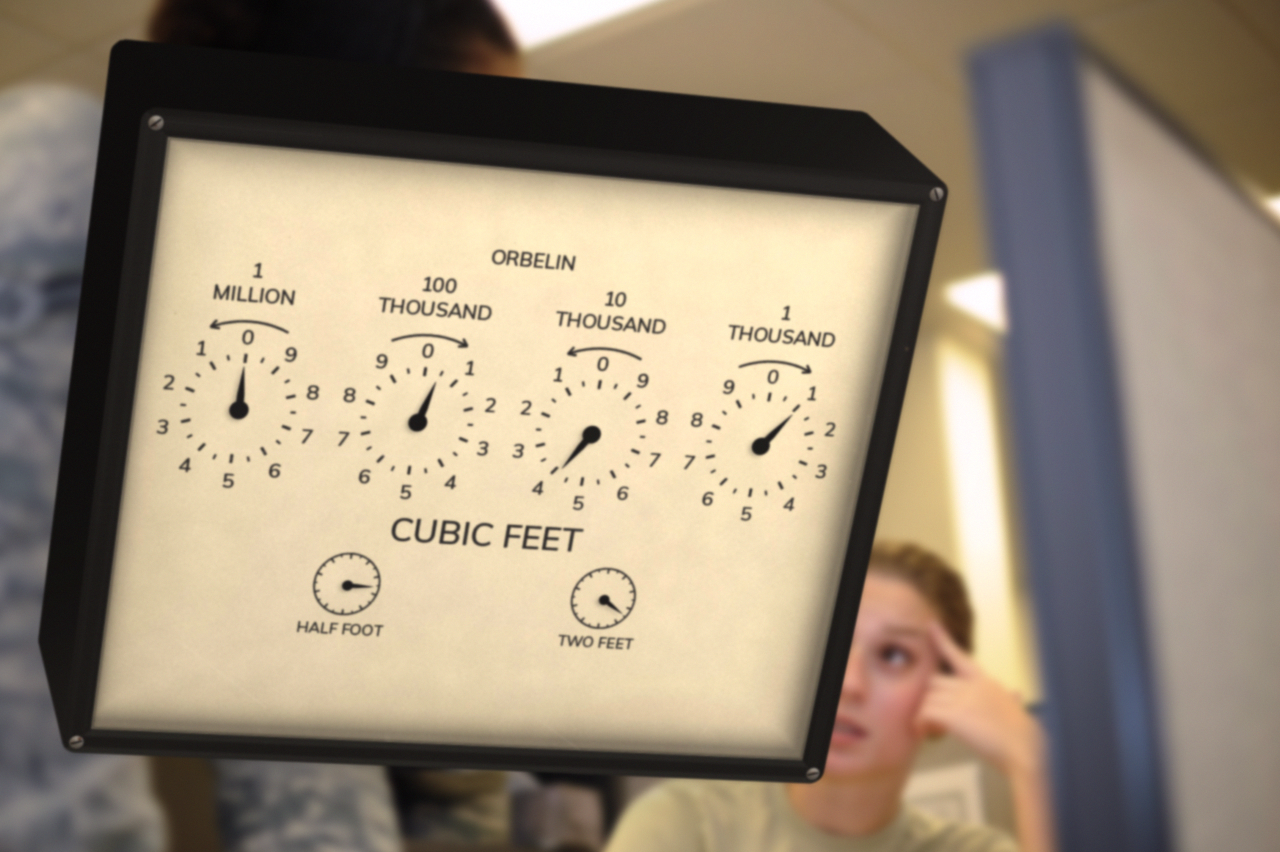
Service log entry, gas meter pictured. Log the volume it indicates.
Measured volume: 4100 ft³
